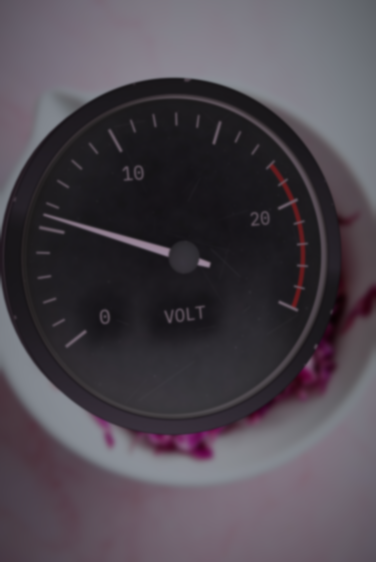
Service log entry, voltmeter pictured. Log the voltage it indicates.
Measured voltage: 5.5 V
